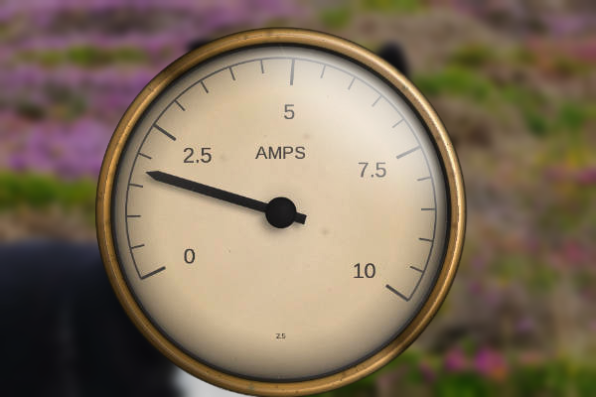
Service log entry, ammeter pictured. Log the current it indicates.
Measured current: 1.75 A
